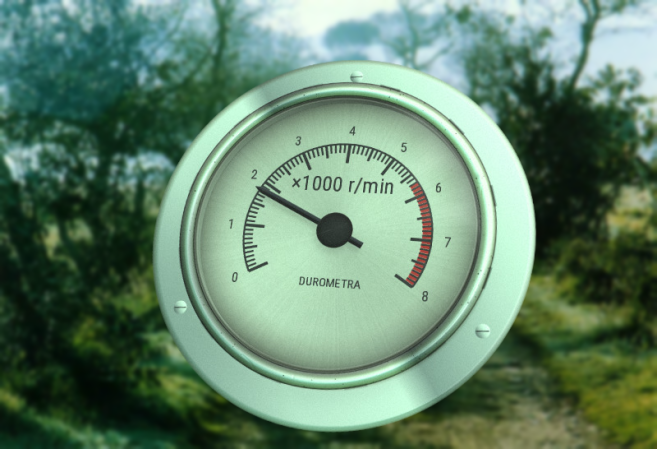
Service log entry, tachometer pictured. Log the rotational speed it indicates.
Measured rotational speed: 1800 rpm
